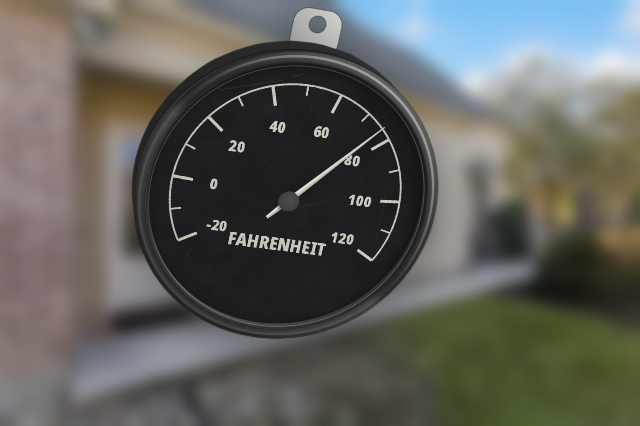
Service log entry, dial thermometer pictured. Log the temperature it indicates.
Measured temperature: 75 °F
